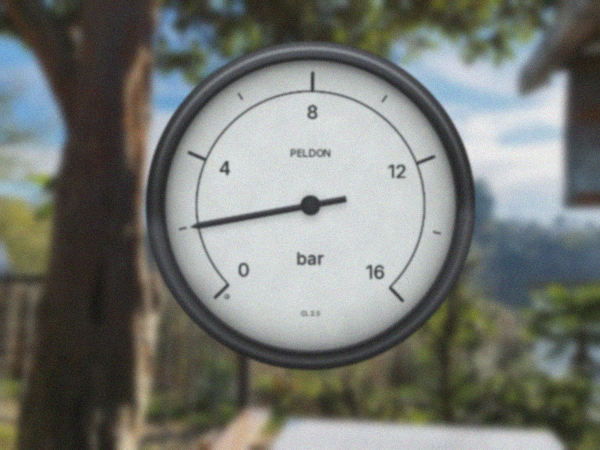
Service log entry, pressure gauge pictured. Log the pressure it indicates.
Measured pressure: 2 bar
